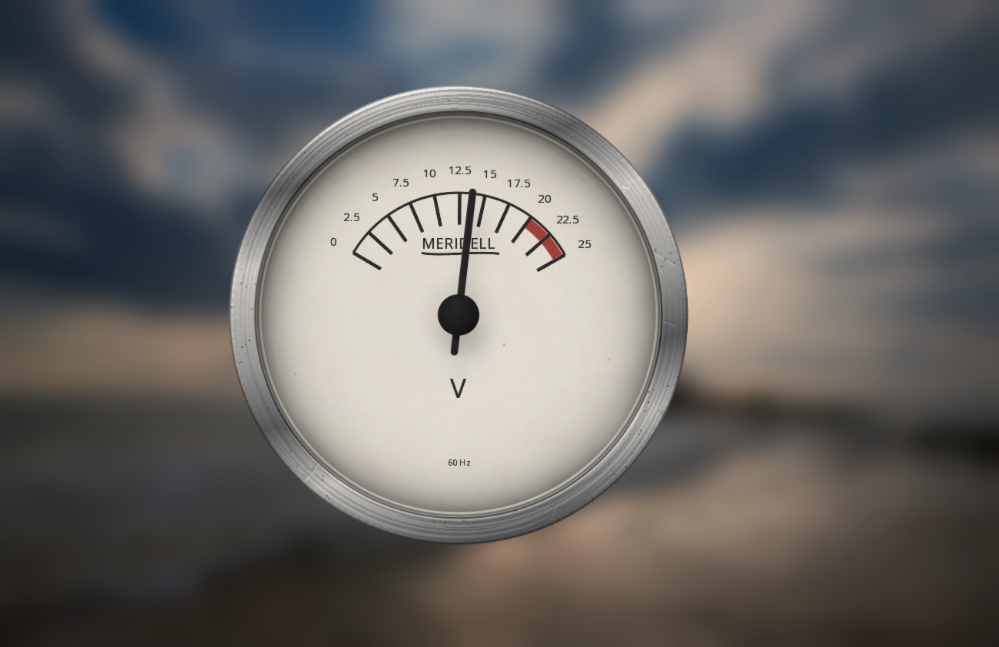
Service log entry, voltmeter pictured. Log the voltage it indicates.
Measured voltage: 13.75 V
